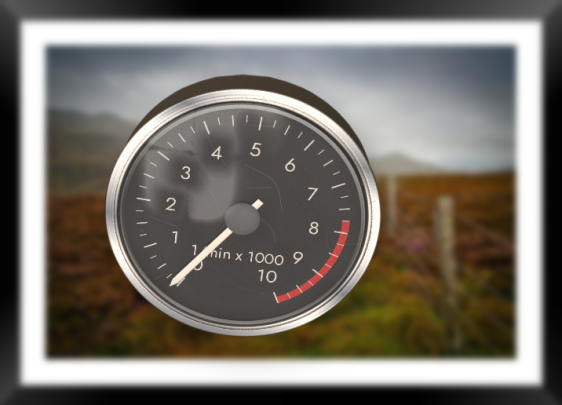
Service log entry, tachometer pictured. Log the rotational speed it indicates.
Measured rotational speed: 125 rpm
